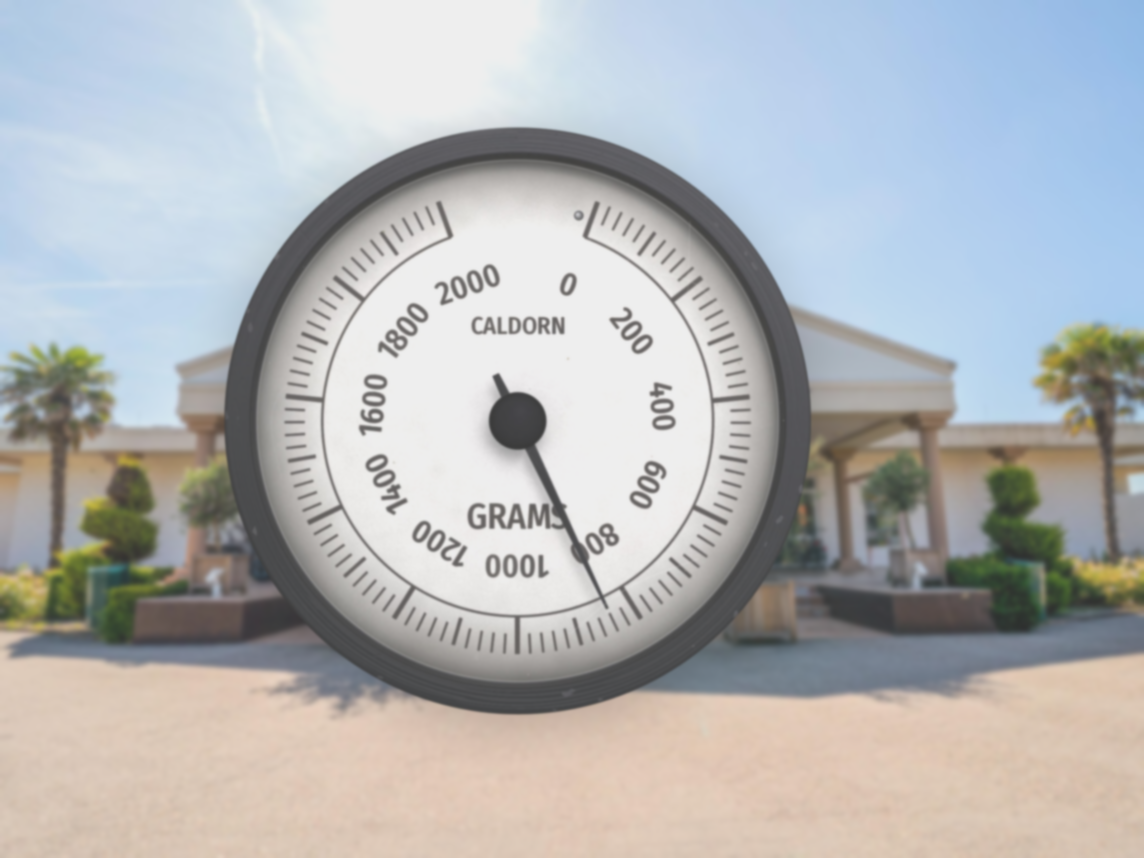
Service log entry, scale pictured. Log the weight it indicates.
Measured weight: 840 g
